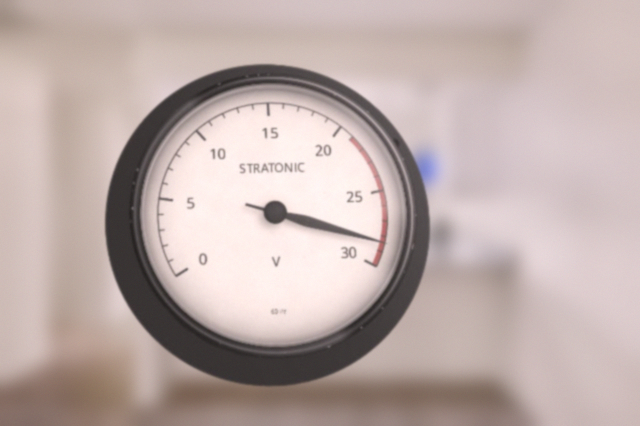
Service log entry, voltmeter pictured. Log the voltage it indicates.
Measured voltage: 28.5 V
